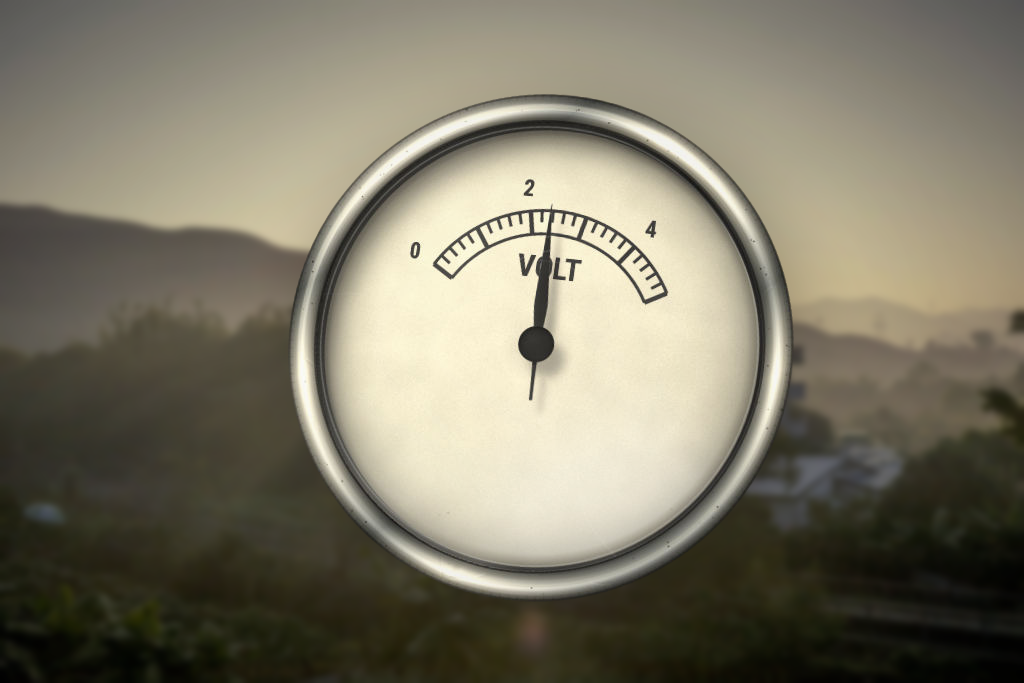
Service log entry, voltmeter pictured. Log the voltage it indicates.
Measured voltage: 2.4 V
